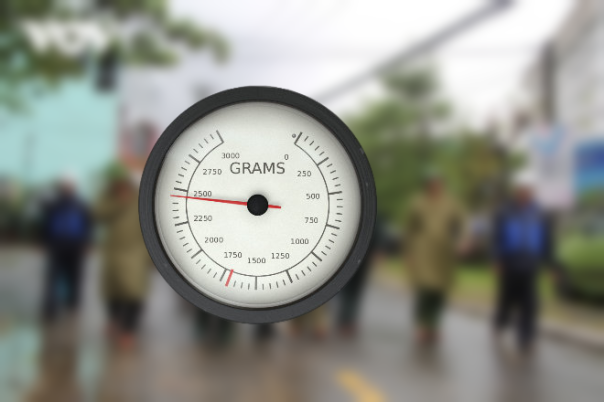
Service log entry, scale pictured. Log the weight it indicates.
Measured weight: 2450 g
